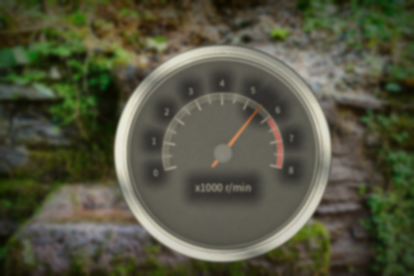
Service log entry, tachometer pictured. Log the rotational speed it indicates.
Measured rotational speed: 5500 rpm
